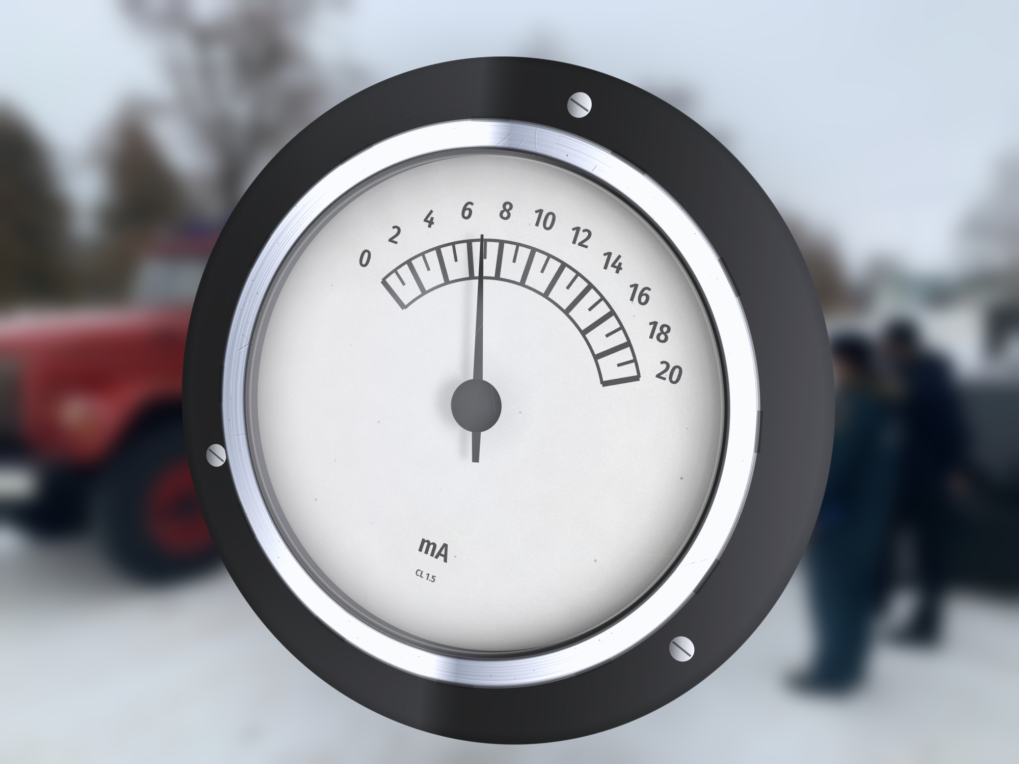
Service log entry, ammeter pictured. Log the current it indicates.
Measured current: 7 mA
